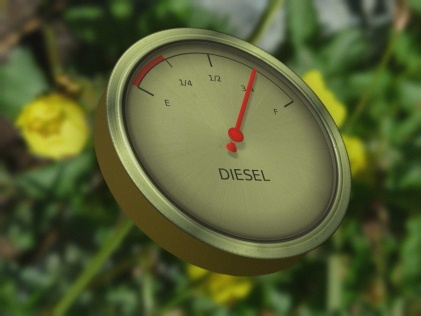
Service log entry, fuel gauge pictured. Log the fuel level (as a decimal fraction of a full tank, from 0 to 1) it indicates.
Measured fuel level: 0.75
